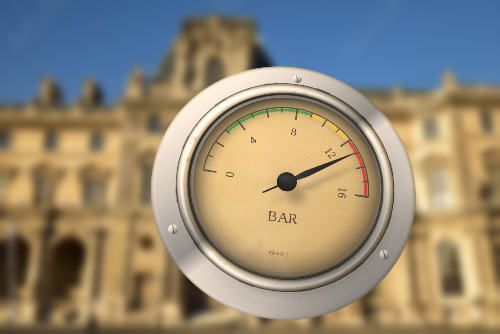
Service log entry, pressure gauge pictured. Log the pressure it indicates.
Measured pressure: 13 bar
